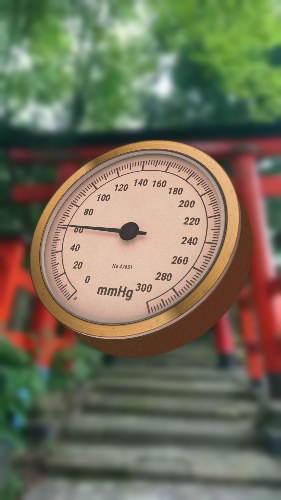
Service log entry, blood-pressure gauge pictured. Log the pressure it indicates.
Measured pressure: 60 mmHg
